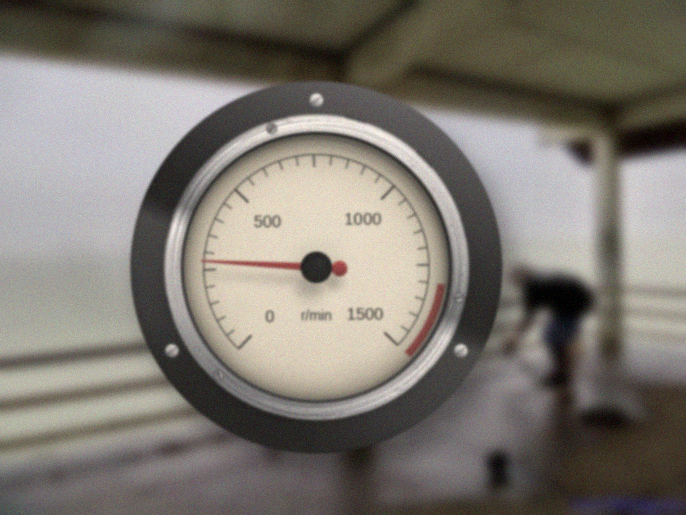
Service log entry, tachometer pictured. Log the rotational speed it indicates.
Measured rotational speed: 275 rpm
